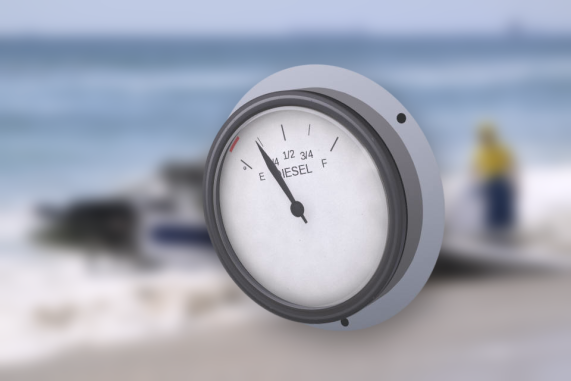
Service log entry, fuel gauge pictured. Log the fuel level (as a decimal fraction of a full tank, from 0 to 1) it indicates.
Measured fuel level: 0.25
